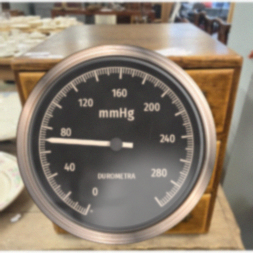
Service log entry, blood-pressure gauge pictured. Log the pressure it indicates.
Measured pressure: 70 mmHg
